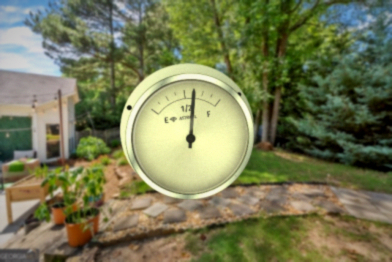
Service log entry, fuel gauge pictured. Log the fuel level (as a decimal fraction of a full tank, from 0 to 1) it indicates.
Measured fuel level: 0.625
